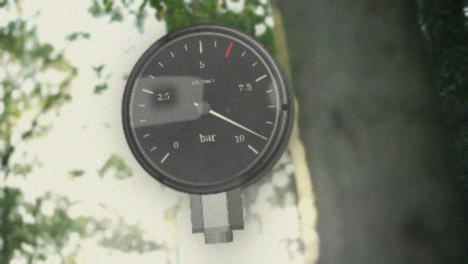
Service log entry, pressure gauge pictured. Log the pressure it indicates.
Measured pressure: 9.5 bar
